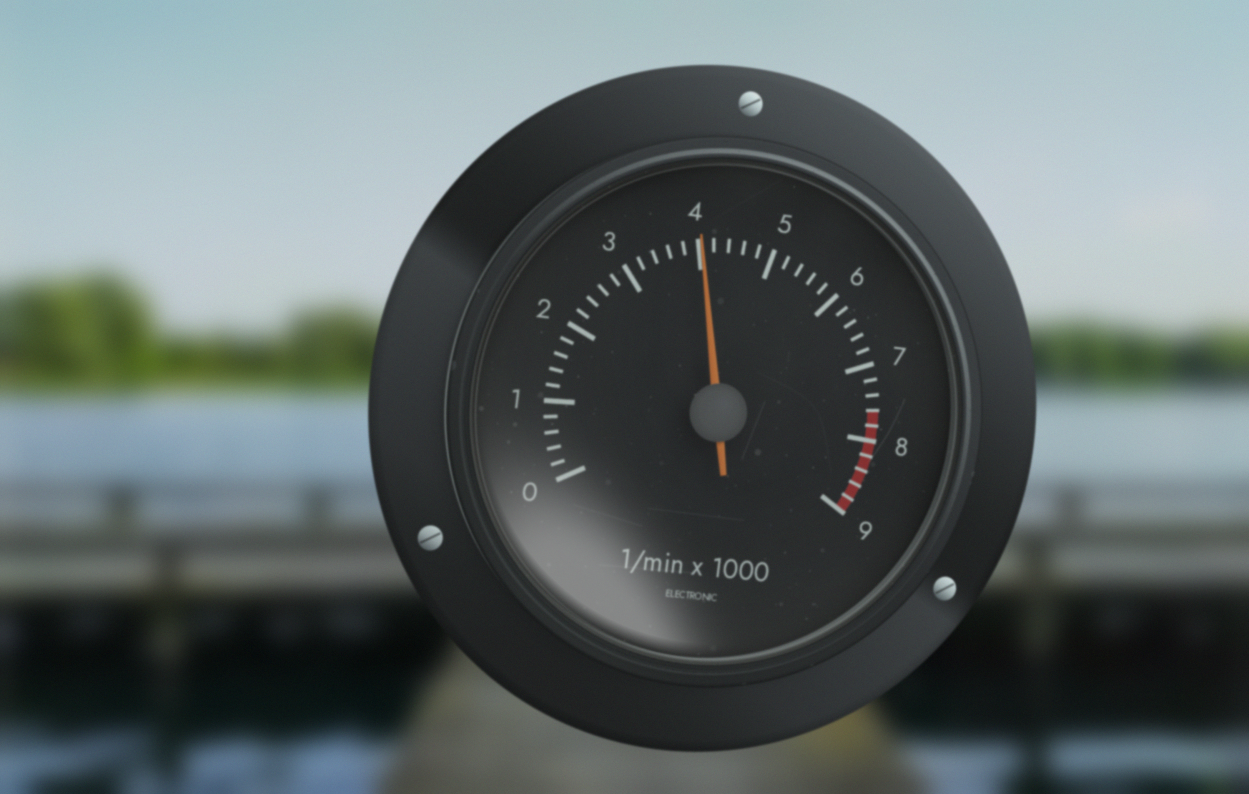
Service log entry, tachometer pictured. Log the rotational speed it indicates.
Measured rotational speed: 4000 rpm
